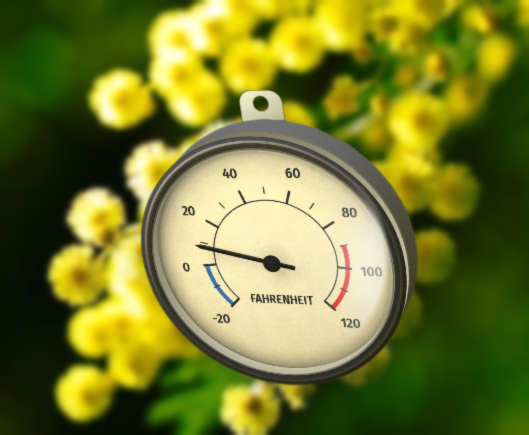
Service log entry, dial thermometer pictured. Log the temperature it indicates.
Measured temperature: 10 °F
